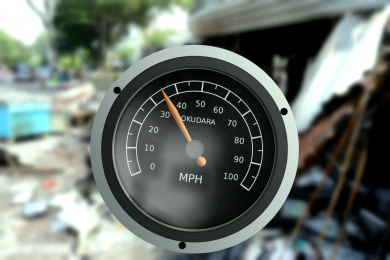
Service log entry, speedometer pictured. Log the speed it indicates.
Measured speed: 35 mph
